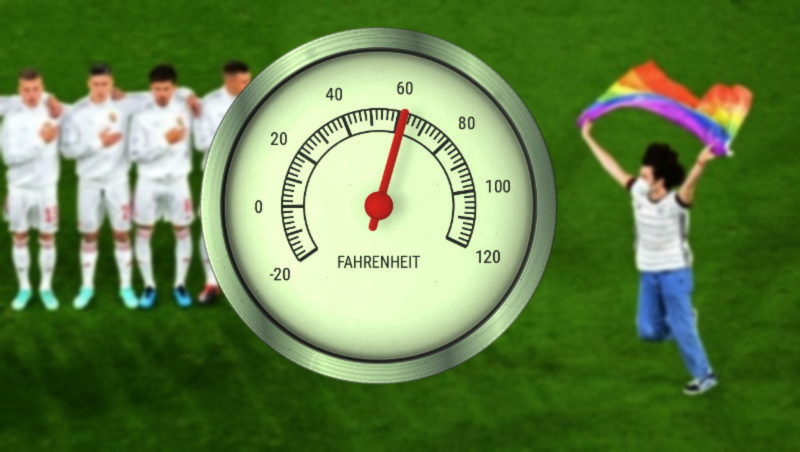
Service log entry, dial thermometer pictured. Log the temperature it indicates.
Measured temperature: 62 °F
